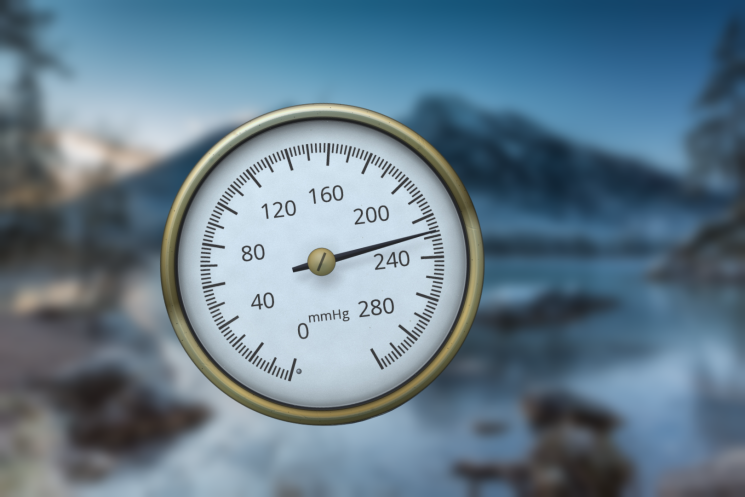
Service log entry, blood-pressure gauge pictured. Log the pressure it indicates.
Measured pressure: 228 mmHg
